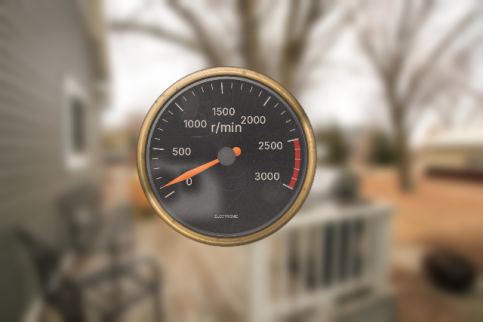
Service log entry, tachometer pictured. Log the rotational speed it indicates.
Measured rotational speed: 100 rpm
